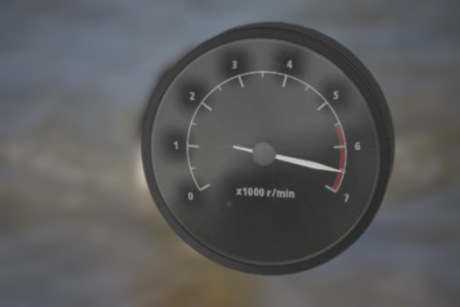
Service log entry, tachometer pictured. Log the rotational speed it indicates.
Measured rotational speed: 6500 rpm
